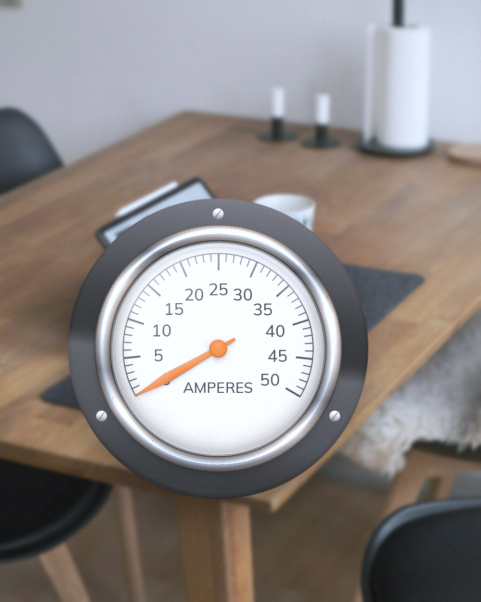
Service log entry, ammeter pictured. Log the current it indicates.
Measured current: 0 A
